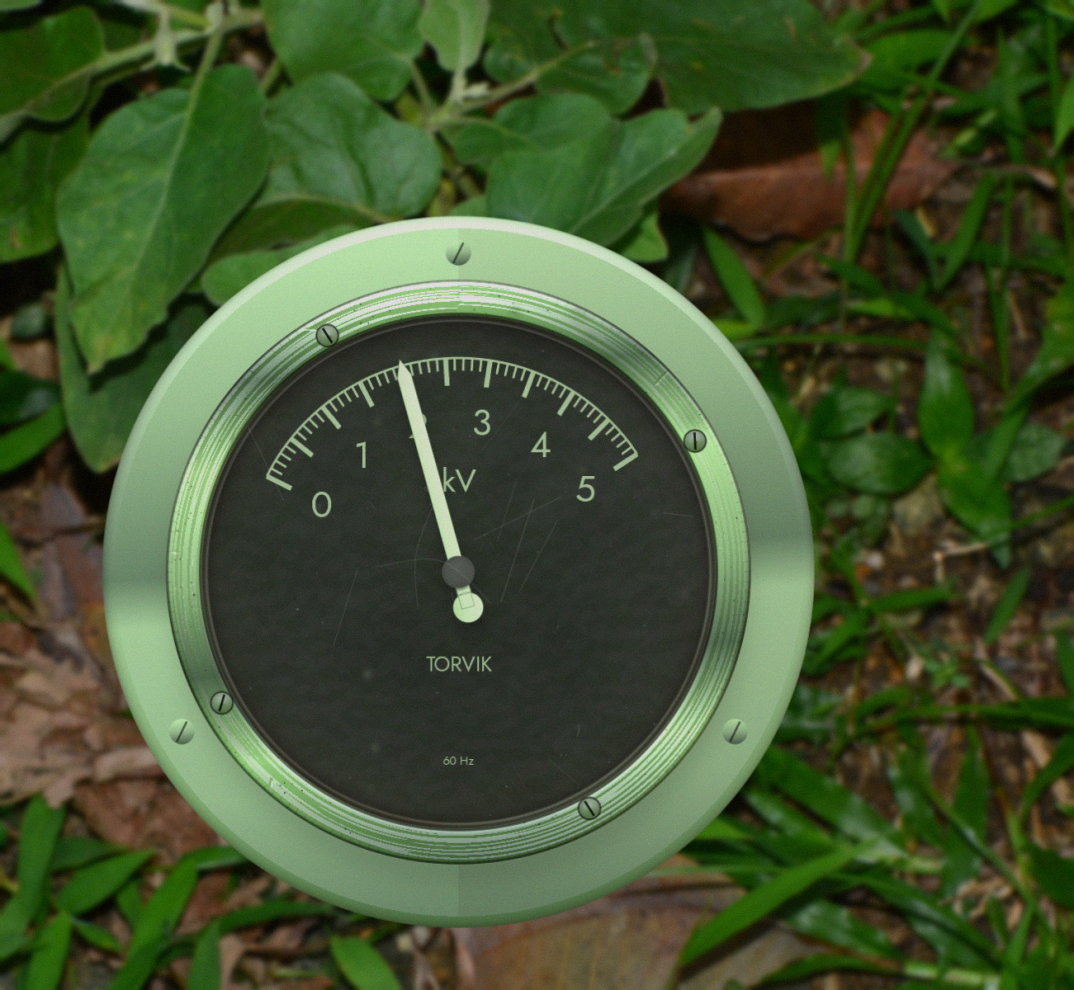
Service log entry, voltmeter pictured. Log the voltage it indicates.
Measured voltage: 2 kV
